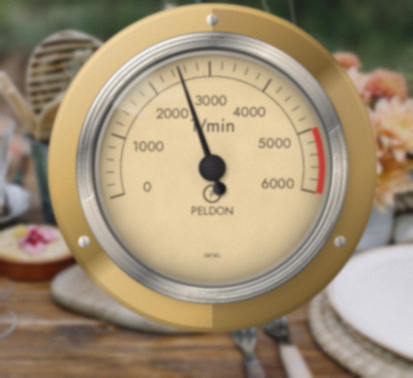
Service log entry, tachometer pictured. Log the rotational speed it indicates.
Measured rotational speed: 2500 rpm
